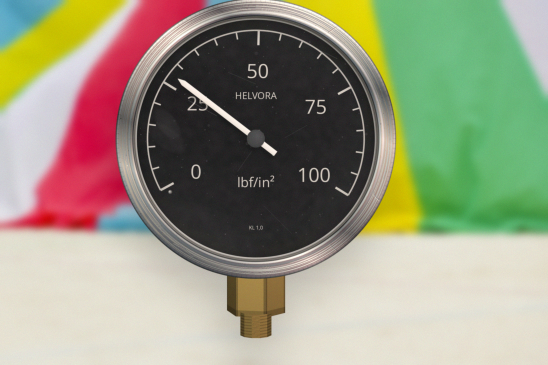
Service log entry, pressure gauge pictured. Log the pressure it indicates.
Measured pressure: 27.5 psi
